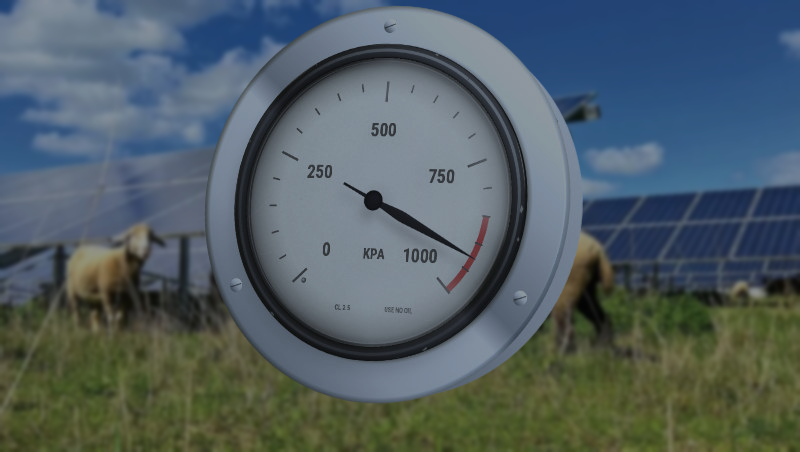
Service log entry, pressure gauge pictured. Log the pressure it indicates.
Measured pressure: 925 kPa
